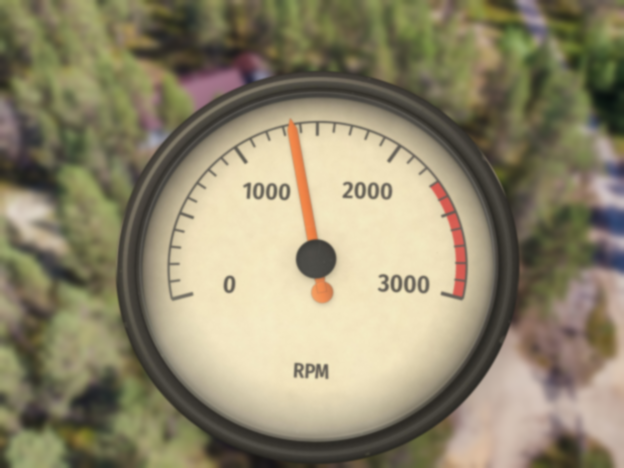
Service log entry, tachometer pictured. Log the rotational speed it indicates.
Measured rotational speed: 1350 rpm
